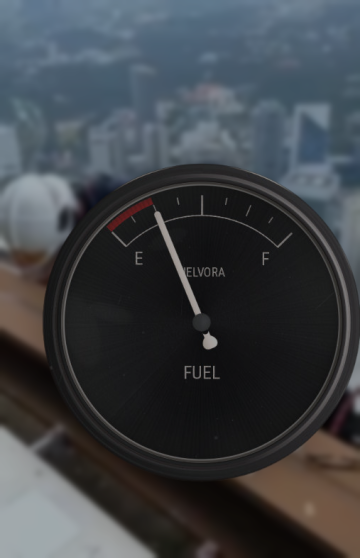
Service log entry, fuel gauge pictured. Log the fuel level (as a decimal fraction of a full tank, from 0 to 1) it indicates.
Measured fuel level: 0.25
